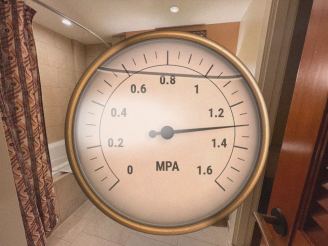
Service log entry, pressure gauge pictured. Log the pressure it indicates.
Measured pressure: 1.3 MPa
